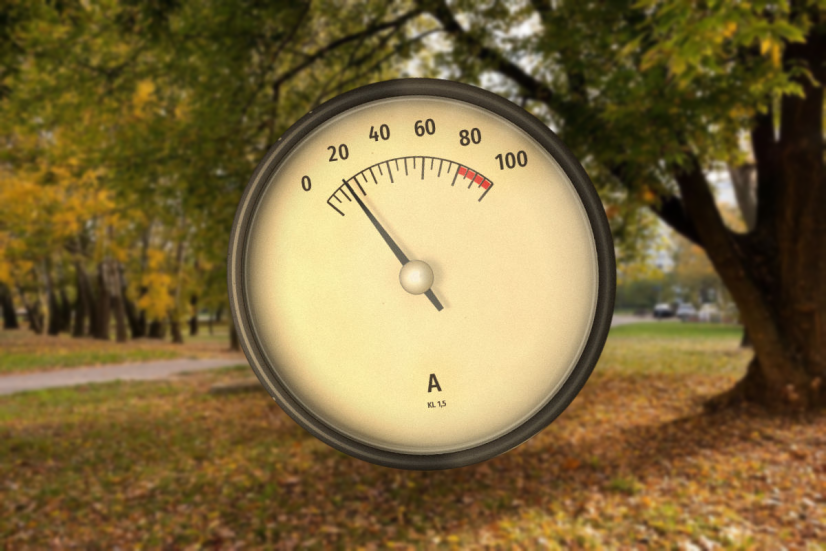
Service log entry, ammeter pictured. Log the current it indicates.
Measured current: 15 A
